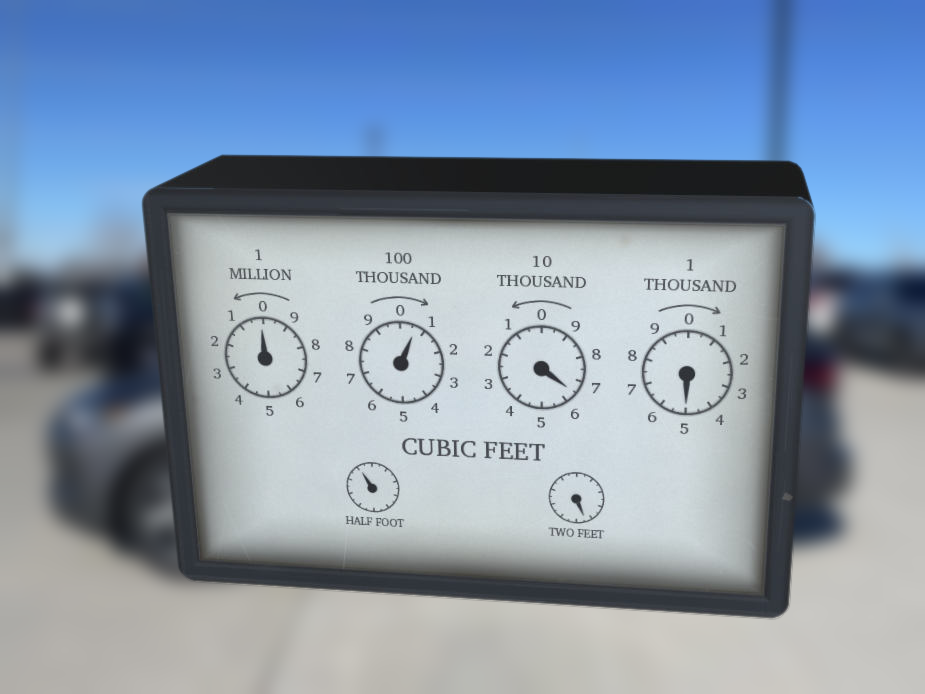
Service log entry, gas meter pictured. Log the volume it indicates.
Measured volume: 6500 ft³
